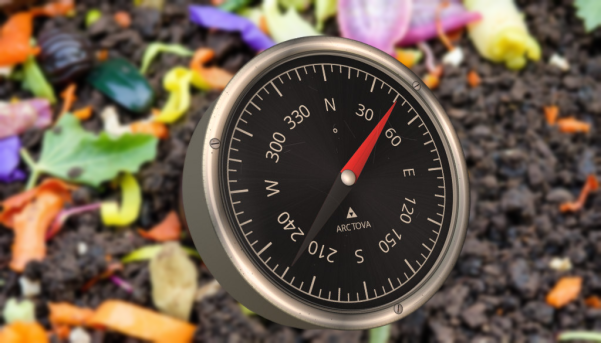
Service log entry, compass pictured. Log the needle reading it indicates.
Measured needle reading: 45 °
